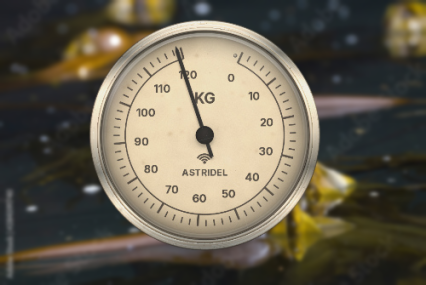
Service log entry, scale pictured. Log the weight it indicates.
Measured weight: 119 kg
